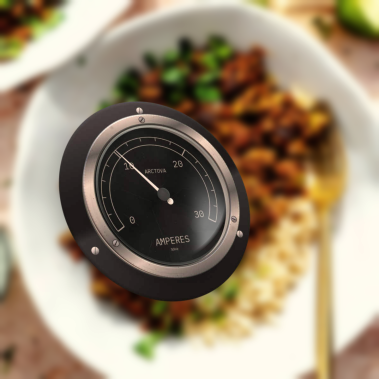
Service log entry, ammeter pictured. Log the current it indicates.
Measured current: 10 A
